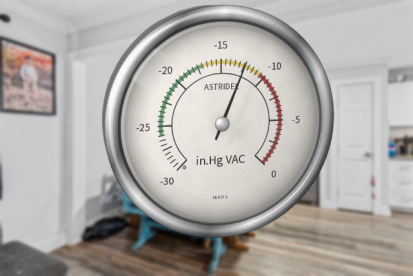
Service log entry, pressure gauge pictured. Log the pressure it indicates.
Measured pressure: -12.5 inHg
